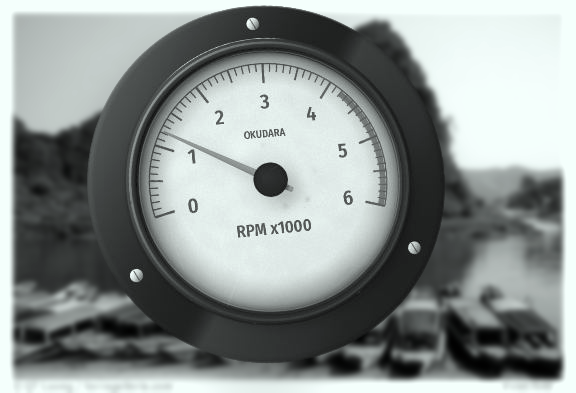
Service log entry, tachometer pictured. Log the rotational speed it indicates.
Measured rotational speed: 1200 rpm
